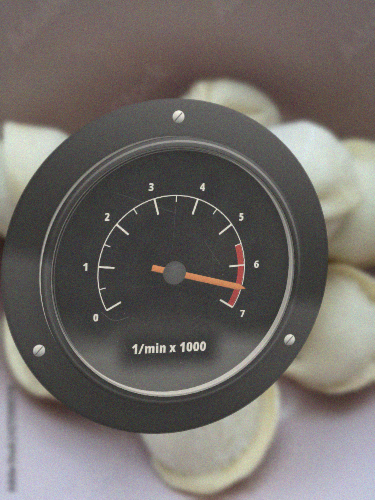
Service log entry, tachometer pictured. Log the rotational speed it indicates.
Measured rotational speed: 6500 rpm
